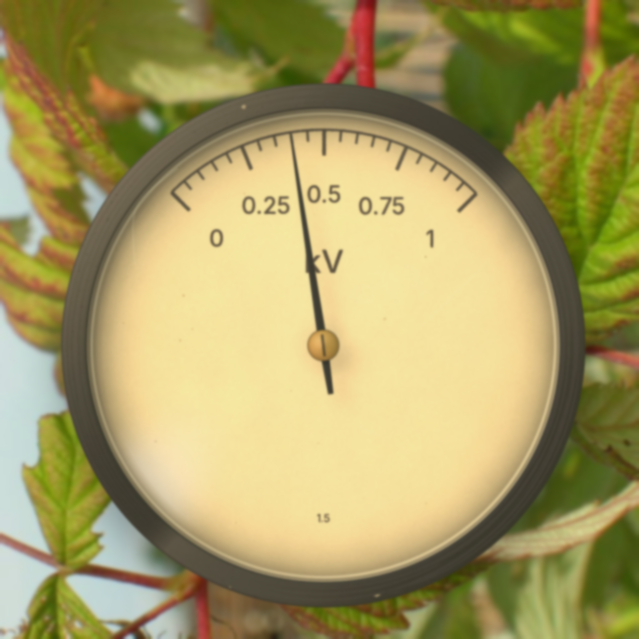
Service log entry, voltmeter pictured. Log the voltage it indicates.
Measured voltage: 0.4 kV
